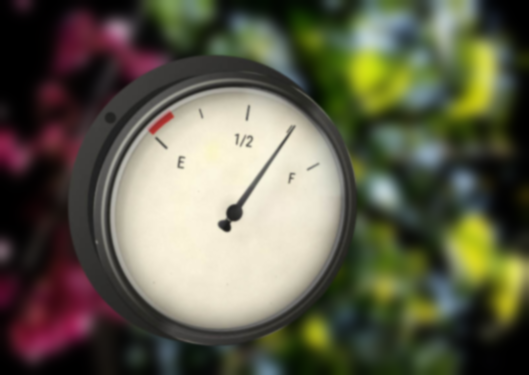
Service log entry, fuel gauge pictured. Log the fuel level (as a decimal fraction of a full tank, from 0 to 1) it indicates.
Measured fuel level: 0.75
